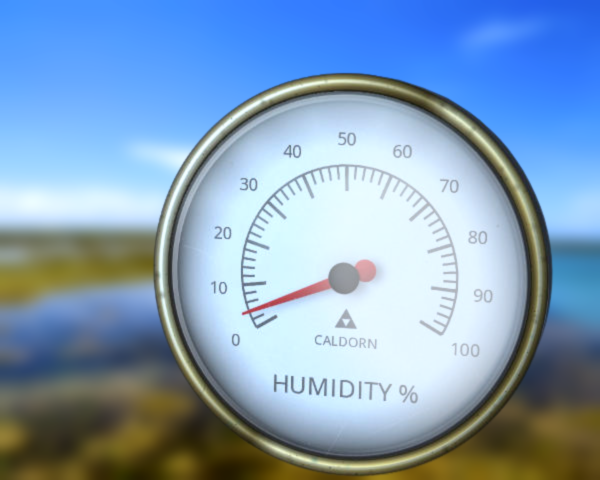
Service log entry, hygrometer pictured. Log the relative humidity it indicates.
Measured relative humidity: 4 %
